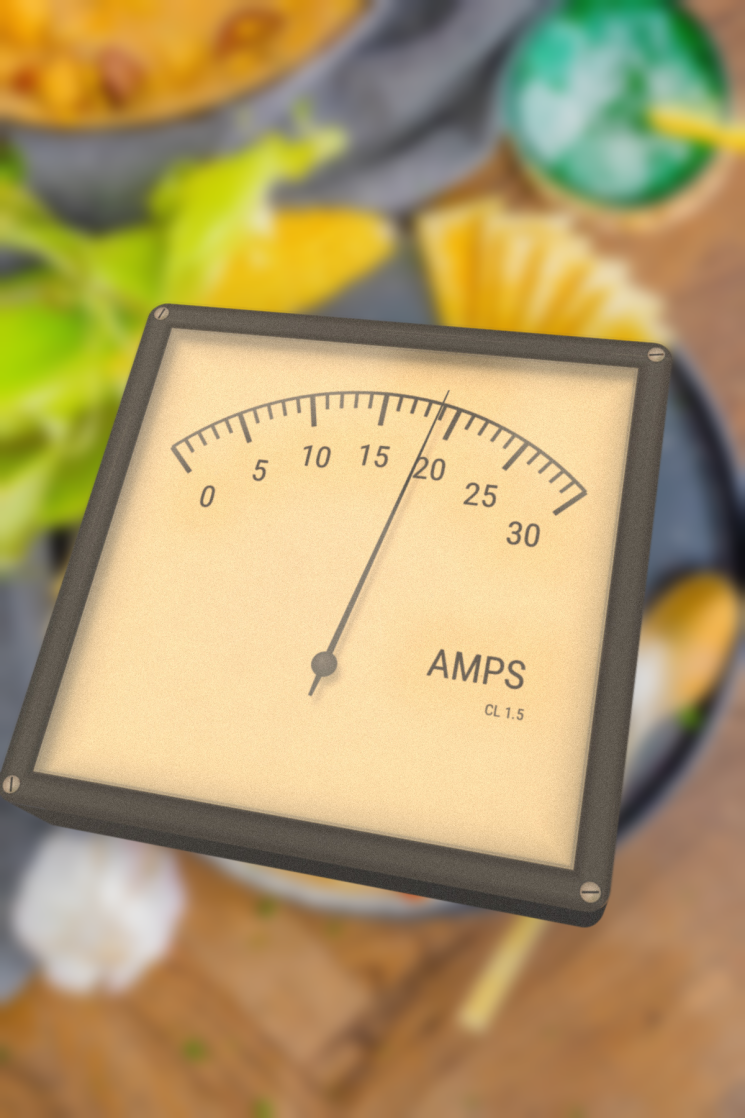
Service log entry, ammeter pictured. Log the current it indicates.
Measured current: 19 A
